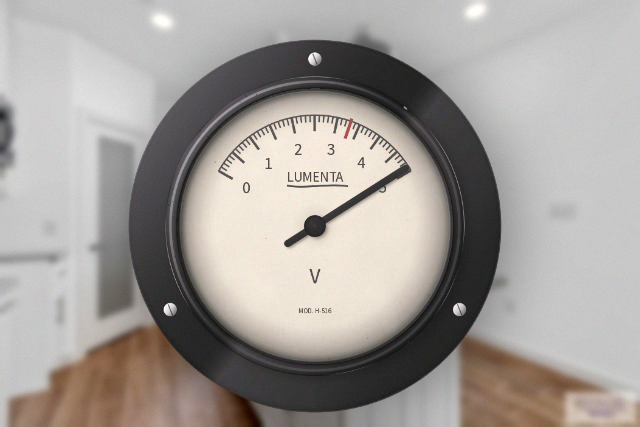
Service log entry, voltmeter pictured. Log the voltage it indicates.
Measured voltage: 4.9 V
